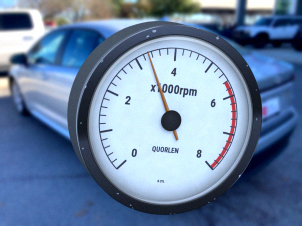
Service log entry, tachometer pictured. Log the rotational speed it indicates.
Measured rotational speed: 3300 rpm
